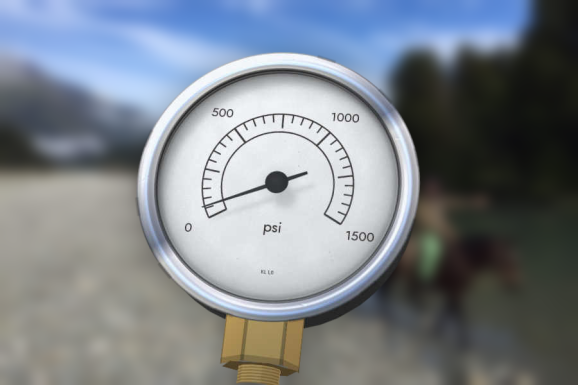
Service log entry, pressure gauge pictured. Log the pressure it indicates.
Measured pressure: 50 psi
